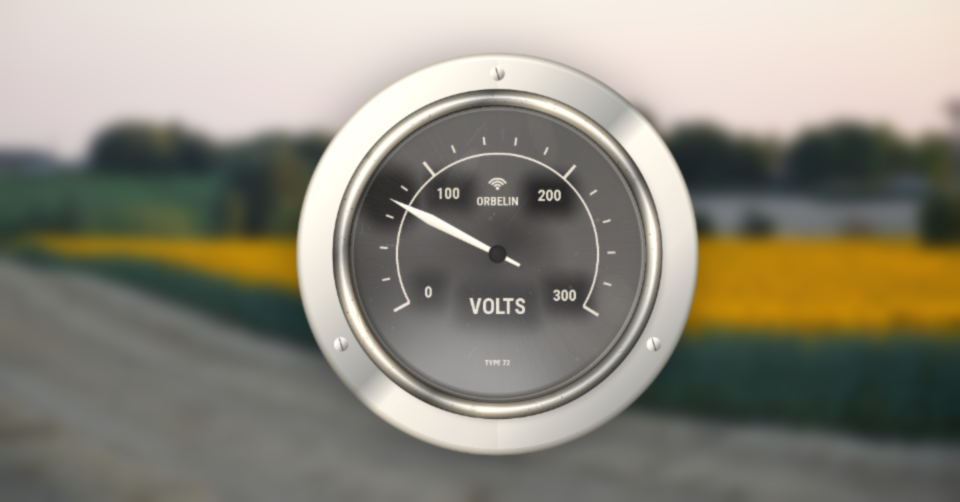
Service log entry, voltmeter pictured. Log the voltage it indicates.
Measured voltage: 70 V
